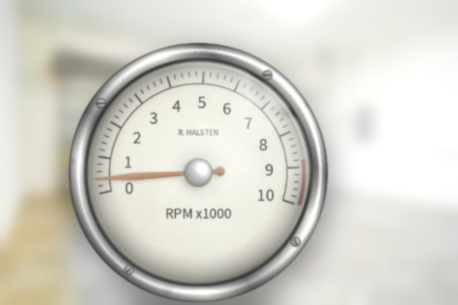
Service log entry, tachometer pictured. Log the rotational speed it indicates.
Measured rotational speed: 400 rpm
